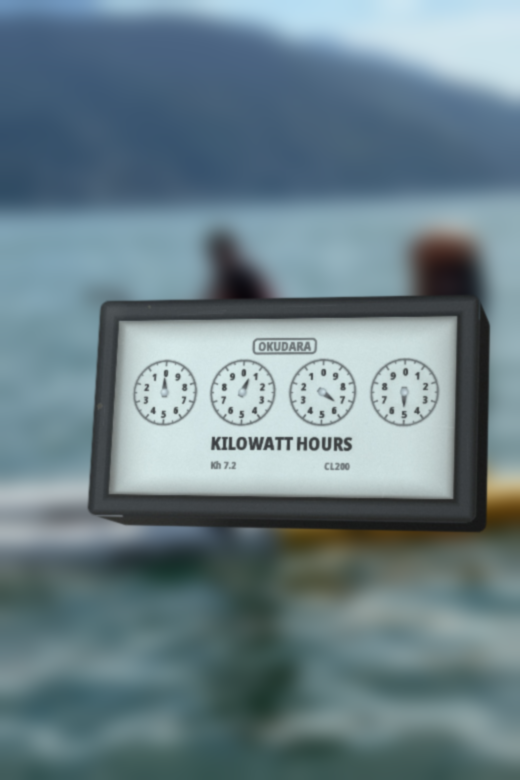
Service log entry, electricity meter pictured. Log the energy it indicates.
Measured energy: 65 kWh
